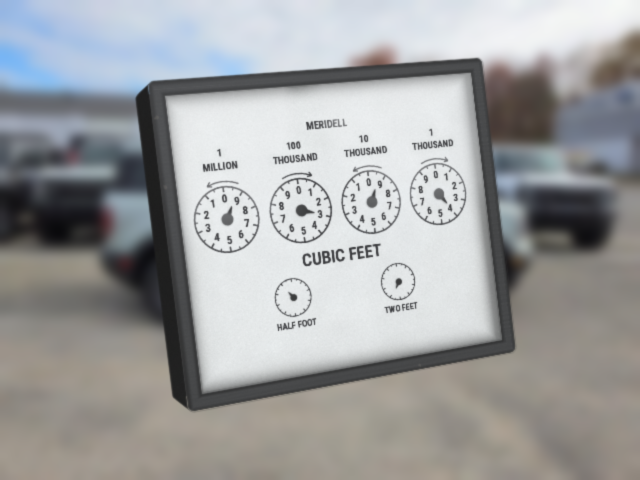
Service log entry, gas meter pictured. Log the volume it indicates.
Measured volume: 929400 ft³
